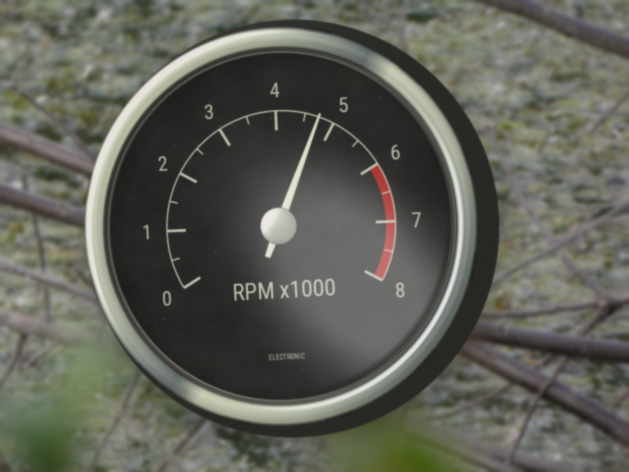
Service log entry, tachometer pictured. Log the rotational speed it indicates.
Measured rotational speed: 4750 rpm
